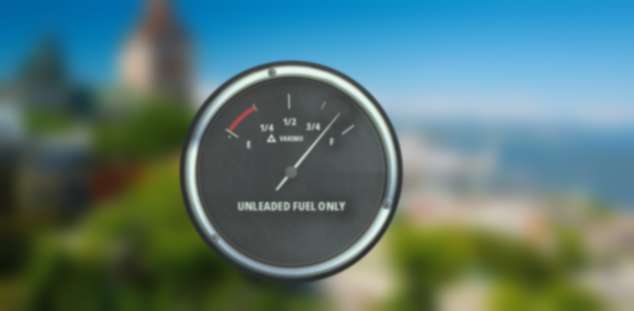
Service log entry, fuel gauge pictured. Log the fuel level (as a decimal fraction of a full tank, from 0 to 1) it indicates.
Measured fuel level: 0.875
